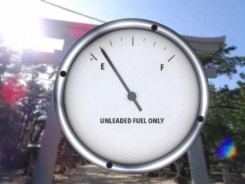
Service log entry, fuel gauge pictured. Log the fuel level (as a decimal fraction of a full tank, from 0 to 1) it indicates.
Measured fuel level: 0.125
